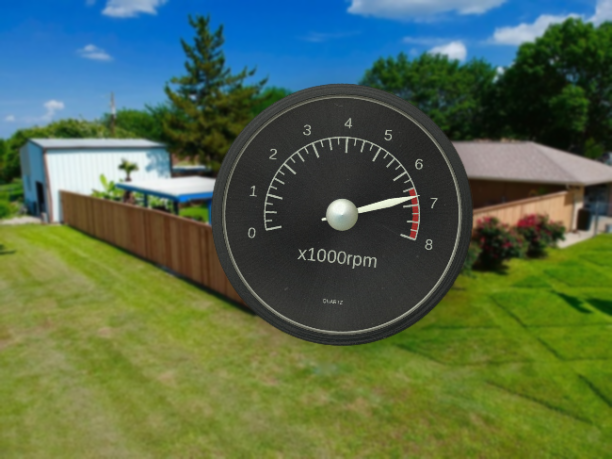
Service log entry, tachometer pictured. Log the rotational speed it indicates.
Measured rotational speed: 6750 rpm
